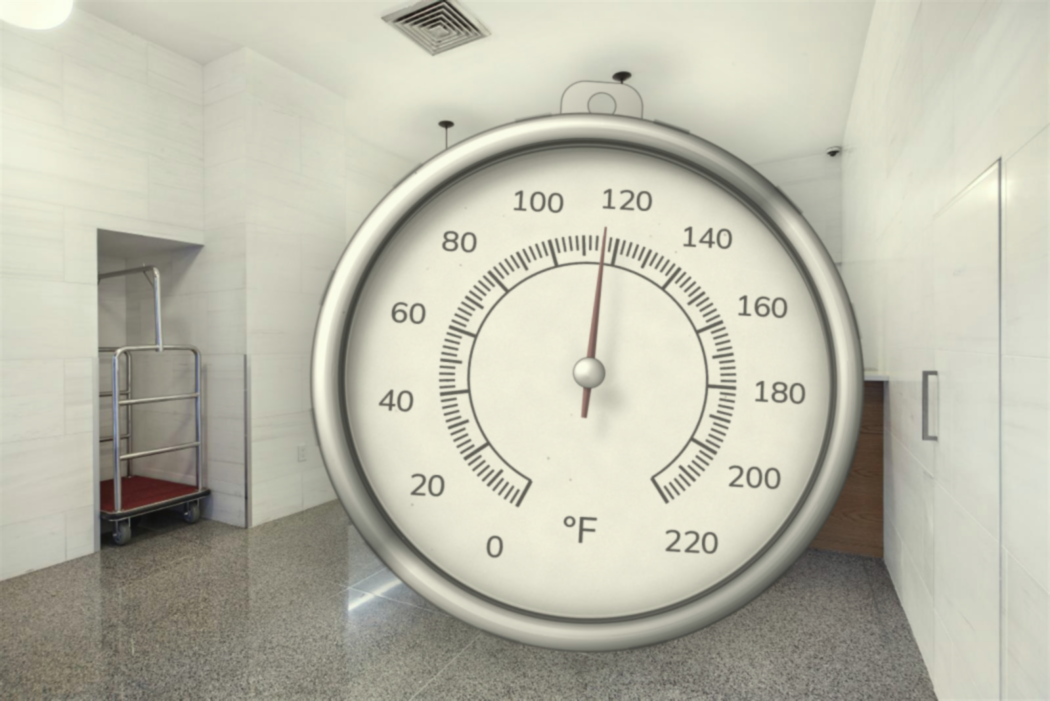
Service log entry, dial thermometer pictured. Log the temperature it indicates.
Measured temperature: 116 °F
